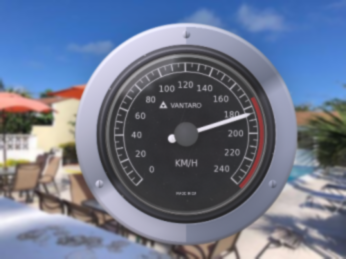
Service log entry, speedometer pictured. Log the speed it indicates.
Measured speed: 185 km/h
